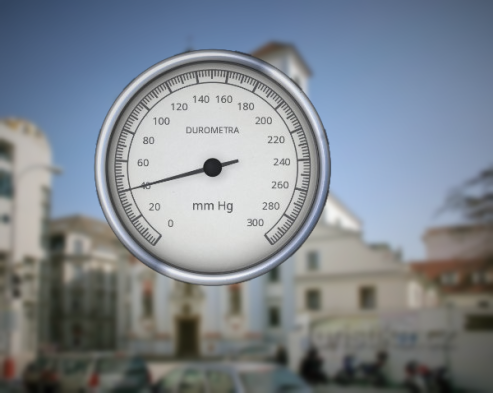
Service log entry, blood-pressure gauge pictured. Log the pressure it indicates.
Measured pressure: 40 mmHg
